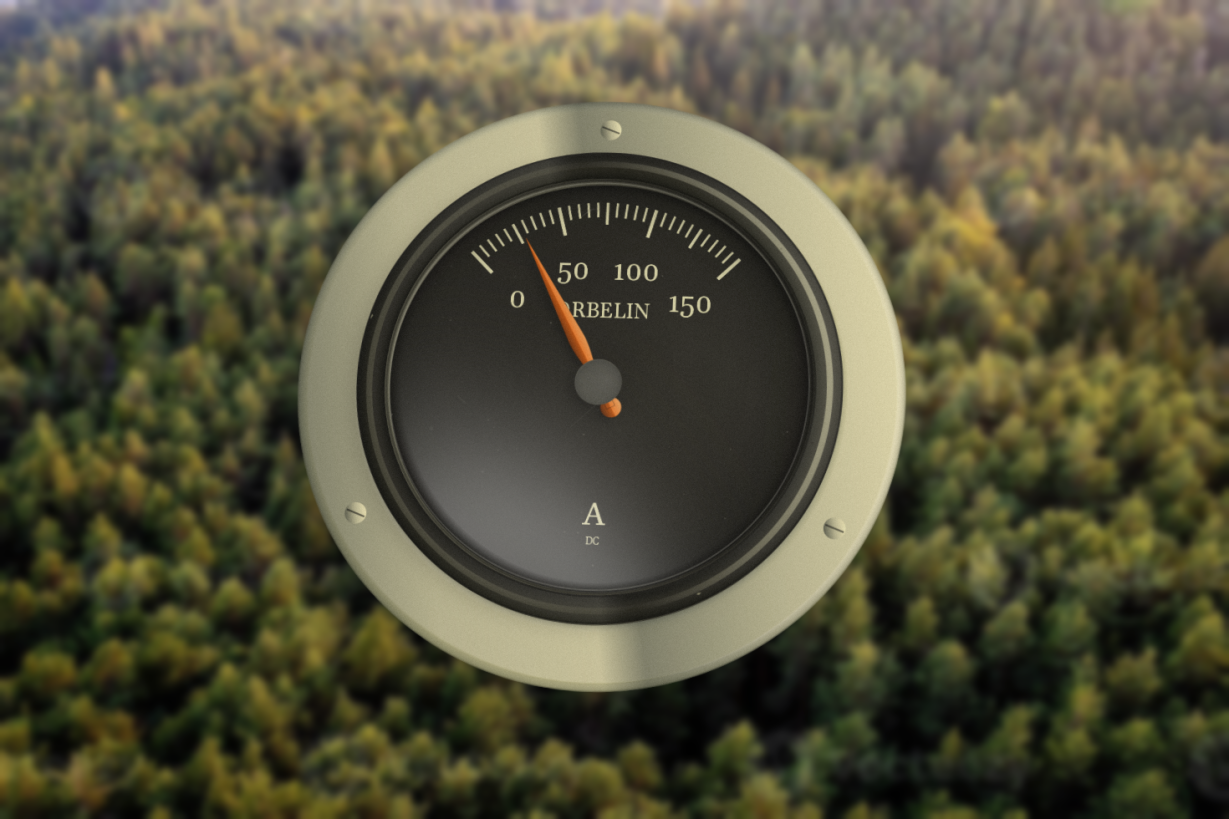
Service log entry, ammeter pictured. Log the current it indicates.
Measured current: 27.5 A
